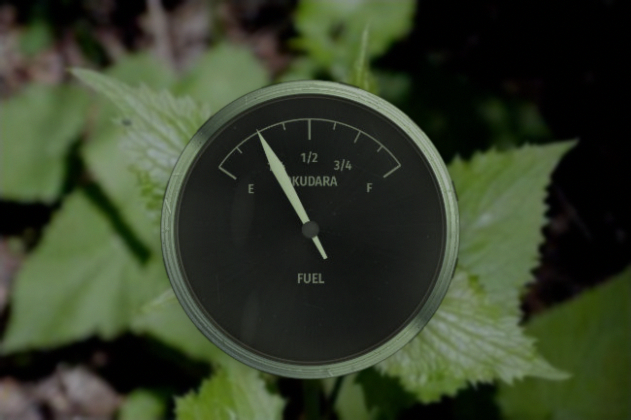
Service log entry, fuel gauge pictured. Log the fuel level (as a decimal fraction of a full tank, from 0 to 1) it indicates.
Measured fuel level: 0.25
